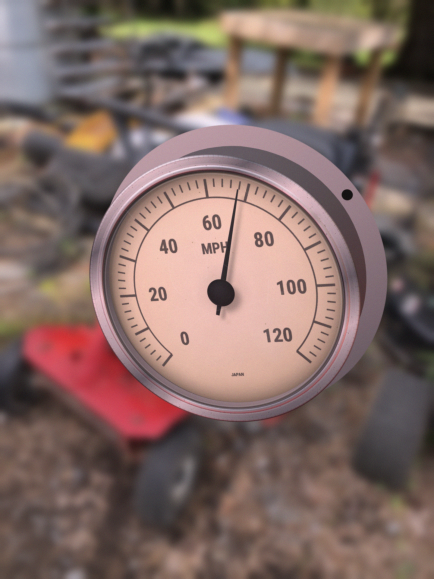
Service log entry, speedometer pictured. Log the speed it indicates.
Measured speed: 68 mph
